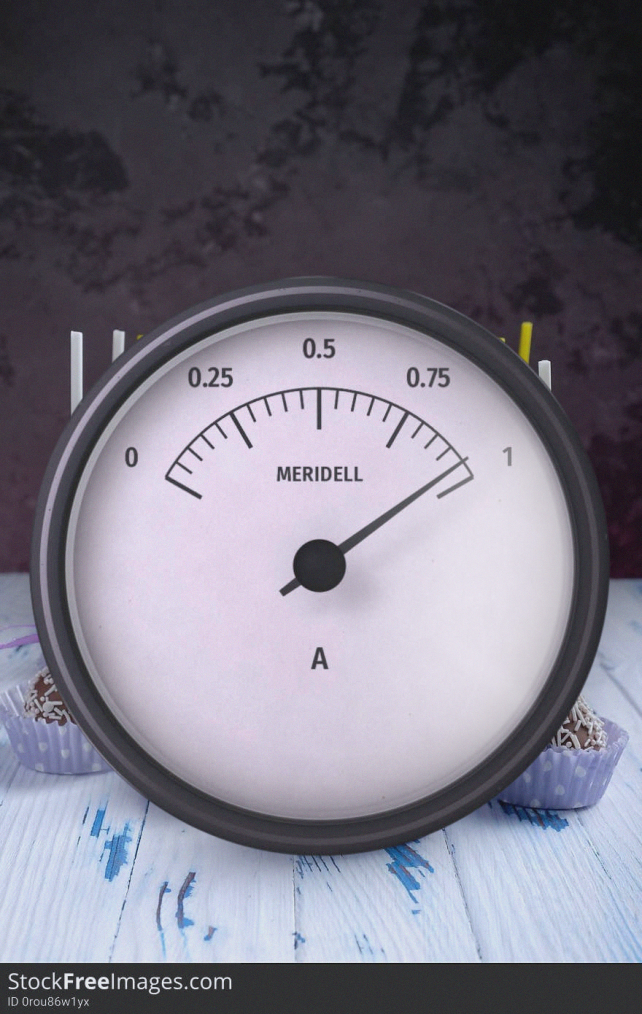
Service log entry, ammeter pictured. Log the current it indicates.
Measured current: 0.95 A
